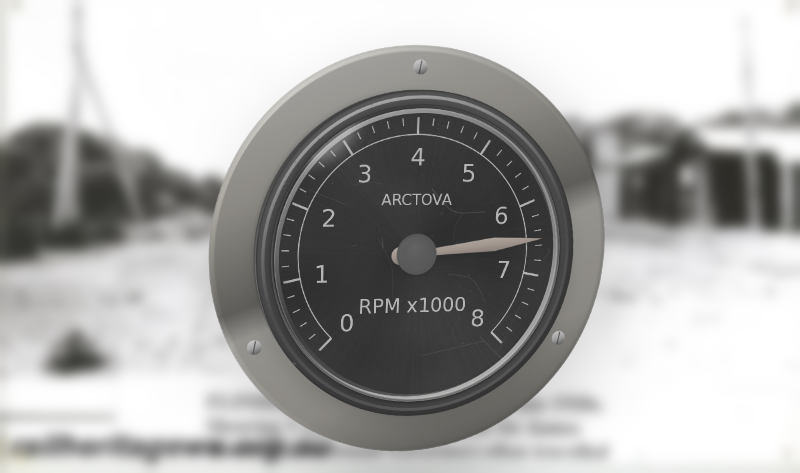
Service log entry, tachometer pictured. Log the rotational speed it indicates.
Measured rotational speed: 6500 rpm
